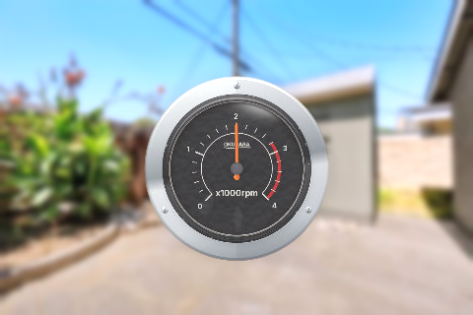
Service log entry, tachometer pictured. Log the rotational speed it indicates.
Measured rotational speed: 2000 rpm
